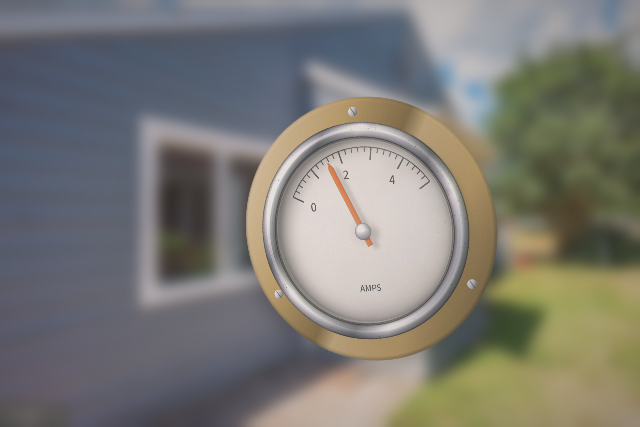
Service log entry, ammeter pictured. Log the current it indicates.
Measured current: 1.6 A
